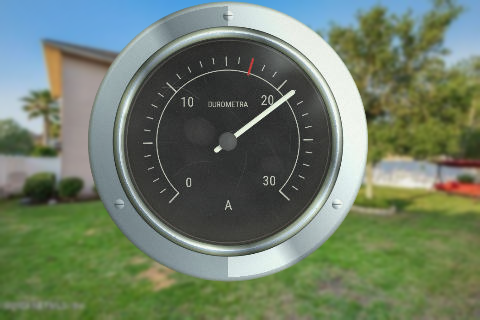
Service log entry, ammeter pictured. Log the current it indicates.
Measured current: 21 A
